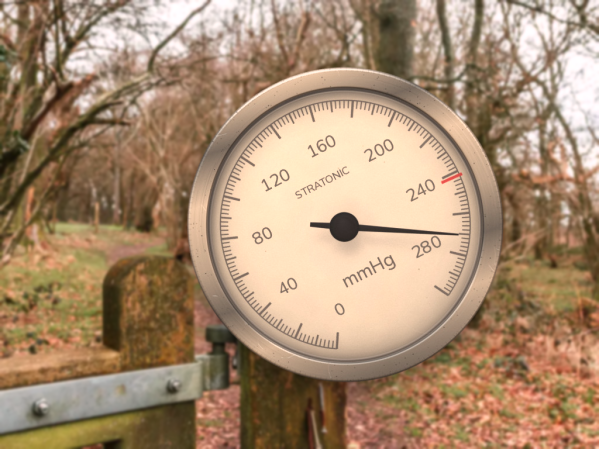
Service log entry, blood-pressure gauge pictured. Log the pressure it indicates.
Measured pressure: 270 mmHg
